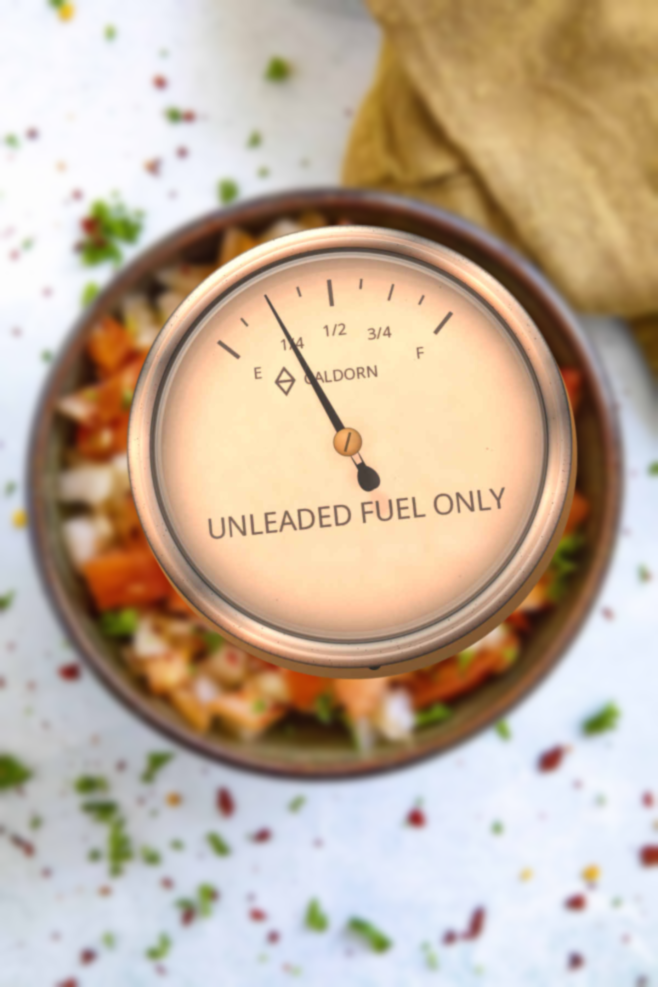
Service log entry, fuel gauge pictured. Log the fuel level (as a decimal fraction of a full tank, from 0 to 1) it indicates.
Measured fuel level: 0.25
